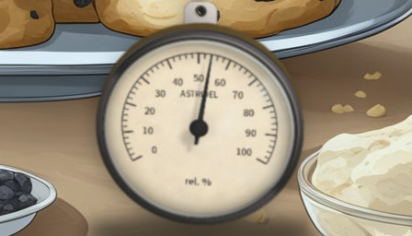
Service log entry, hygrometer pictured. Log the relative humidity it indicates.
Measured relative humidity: 54 %
